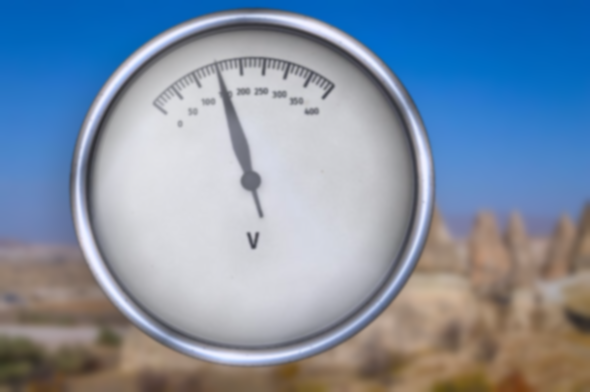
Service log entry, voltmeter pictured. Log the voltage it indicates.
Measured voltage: 150 V
